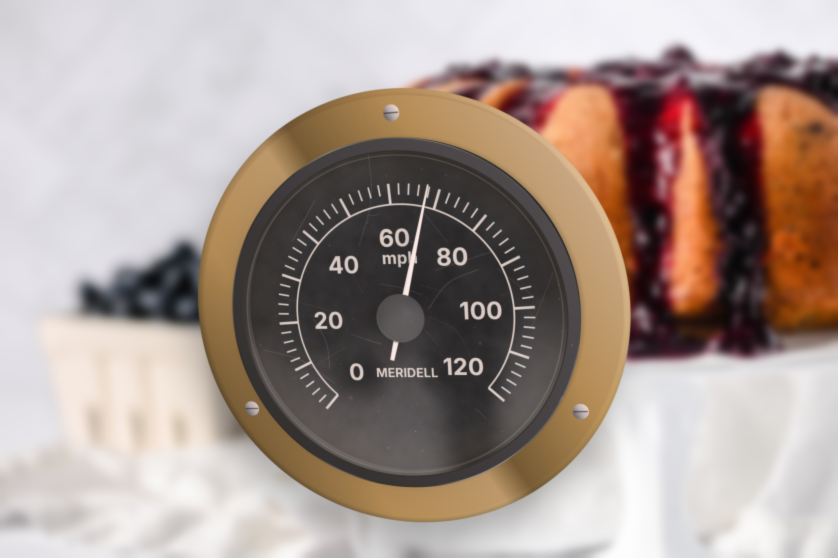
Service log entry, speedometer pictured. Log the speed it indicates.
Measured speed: 68 mph
